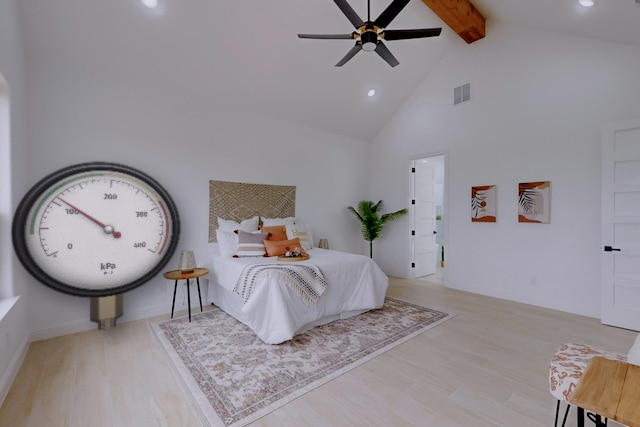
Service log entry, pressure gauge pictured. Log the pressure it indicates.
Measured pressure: 110 kPa
